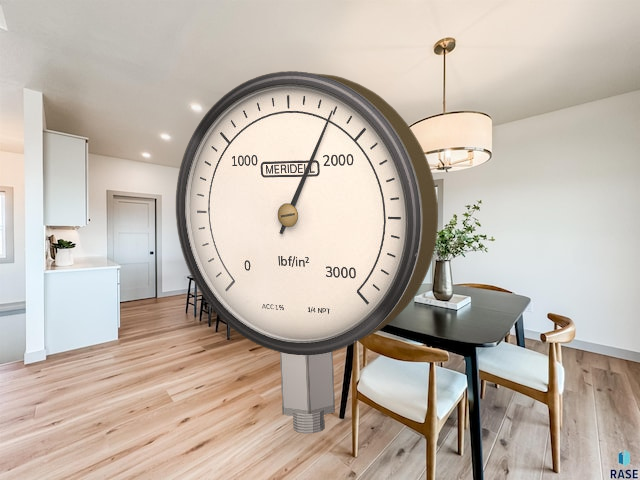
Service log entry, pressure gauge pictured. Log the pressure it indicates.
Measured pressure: 1800 psi
